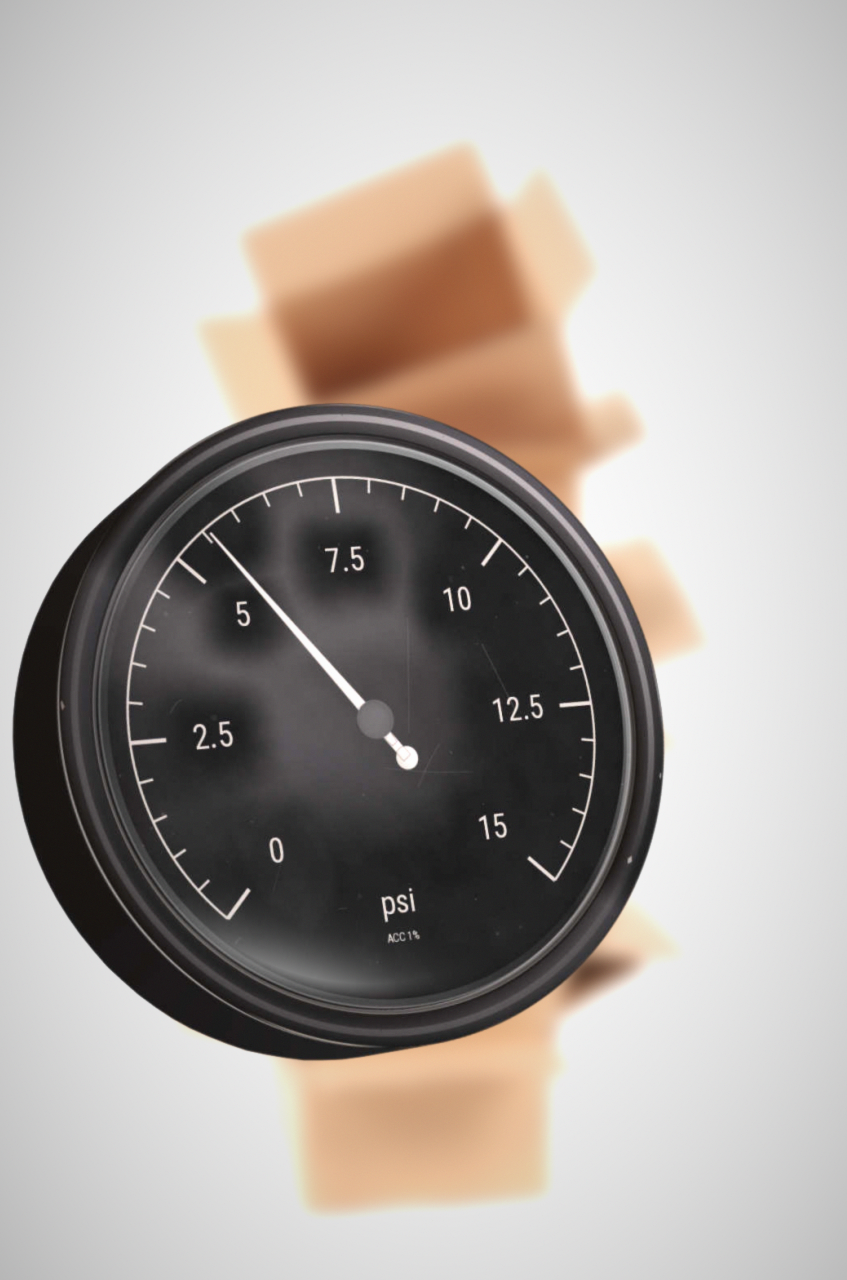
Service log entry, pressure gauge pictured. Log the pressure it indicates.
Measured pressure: 5.5 psi
